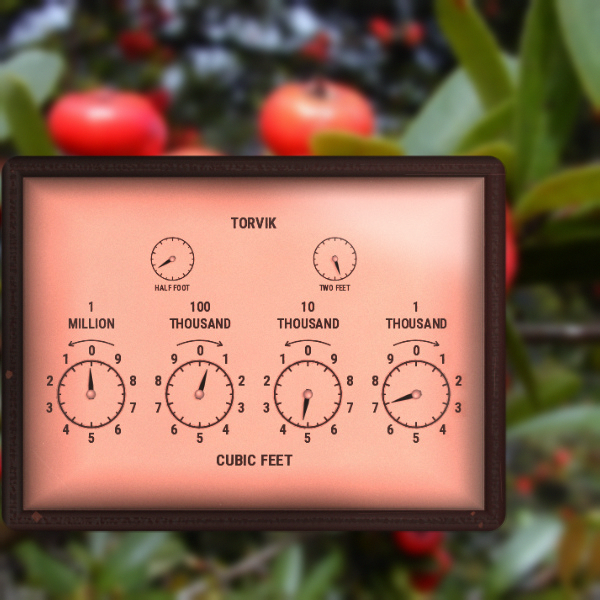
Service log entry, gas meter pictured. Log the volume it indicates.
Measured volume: 4700 ft³
